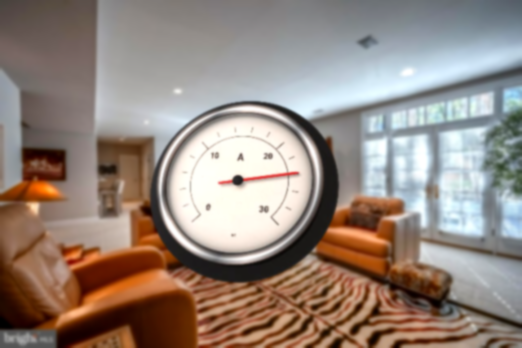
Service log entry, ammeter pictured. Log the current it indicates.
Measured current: 24 A
